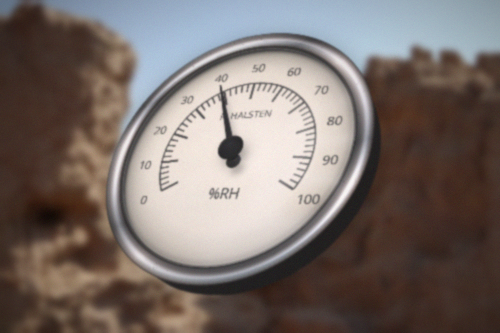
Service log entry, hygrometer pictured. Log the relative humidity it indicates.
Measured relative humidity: 40 %
